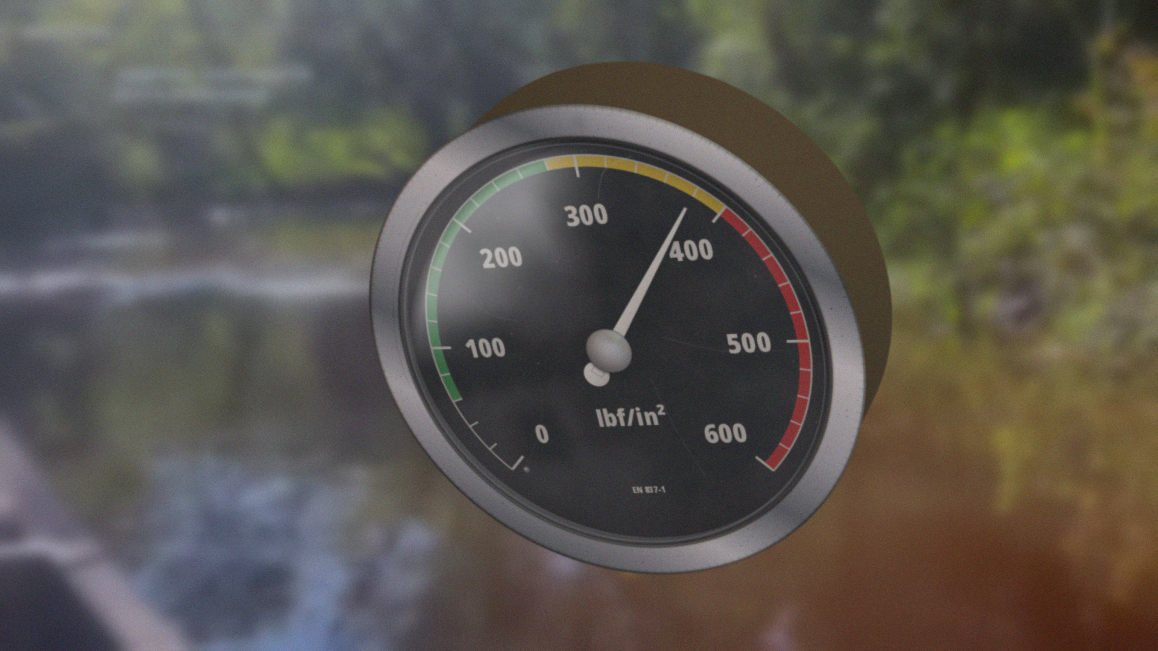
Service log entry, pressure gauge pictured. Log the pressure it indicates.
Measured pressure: 380 psi
